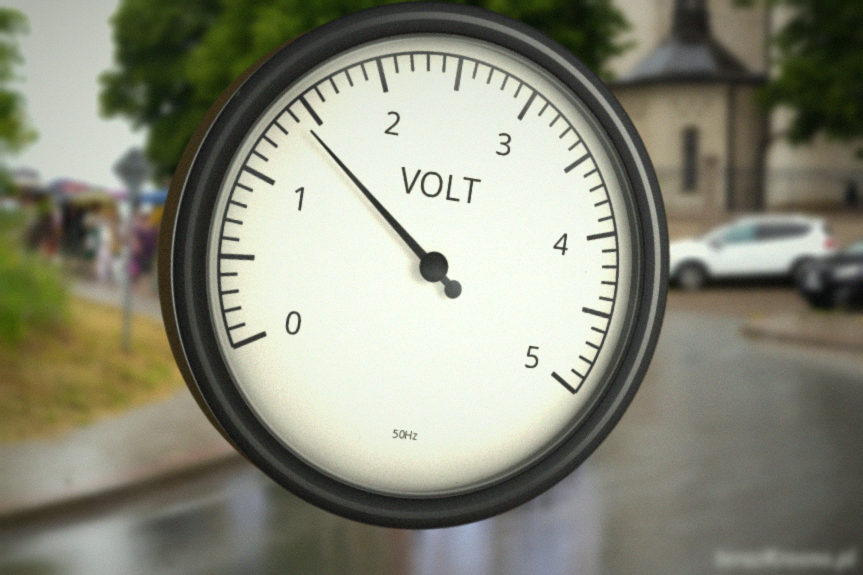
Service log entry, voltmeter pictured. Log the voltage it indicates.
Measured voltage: 1.4 V
